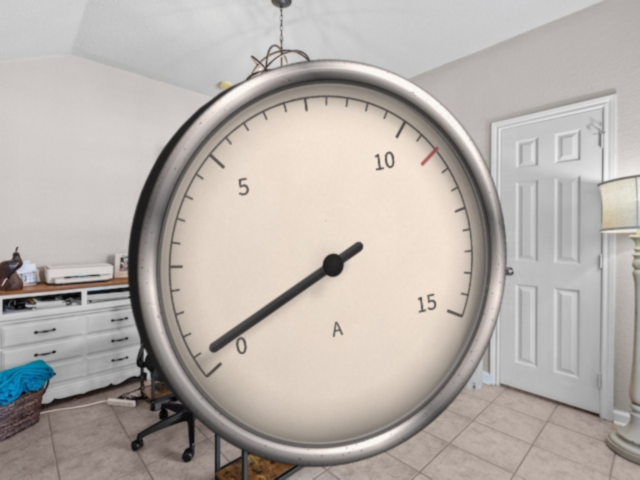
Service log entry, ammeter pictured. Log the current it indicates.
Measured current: 0.5 A
